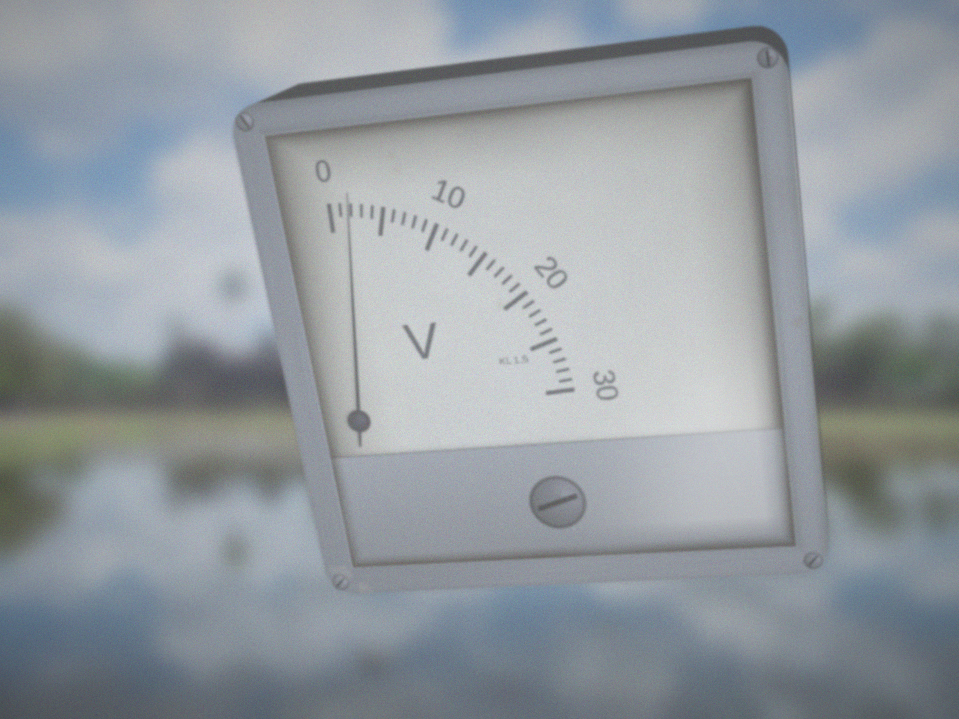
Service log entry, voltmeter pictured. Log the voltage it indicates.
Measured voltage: 2 V
